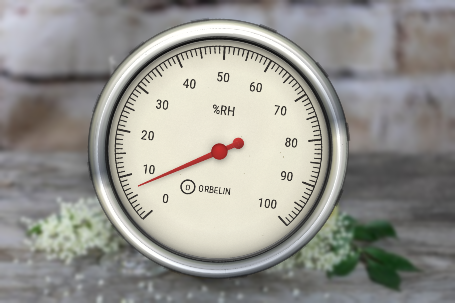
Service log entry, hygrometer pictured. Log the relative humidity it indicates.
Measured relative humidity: 7 %
